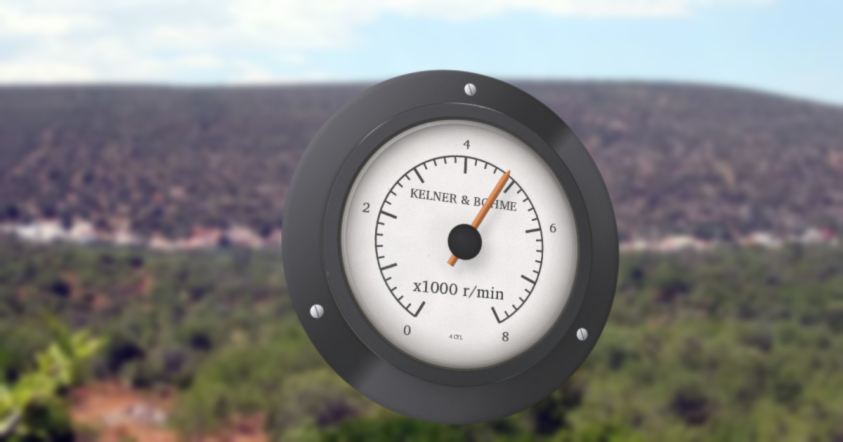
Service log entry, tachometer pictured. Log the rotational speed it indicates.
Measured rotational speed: 4800 rpm
